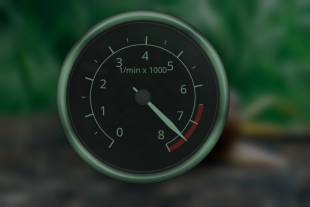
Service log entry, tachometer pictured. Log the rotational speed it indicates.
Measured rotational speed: 7500 rpm
